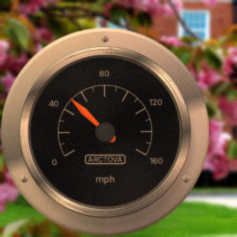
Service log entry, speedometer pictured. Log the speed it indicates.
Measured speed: 50 mph
